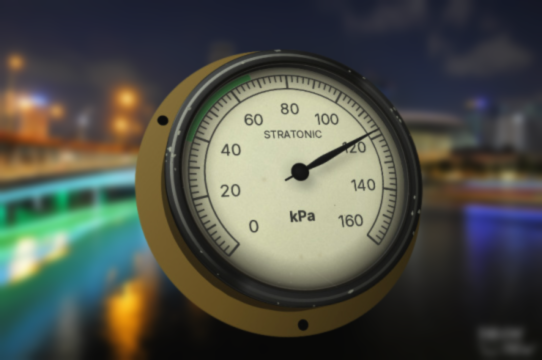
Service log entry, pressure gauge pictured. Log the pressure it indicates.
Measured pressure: 118 kPa
